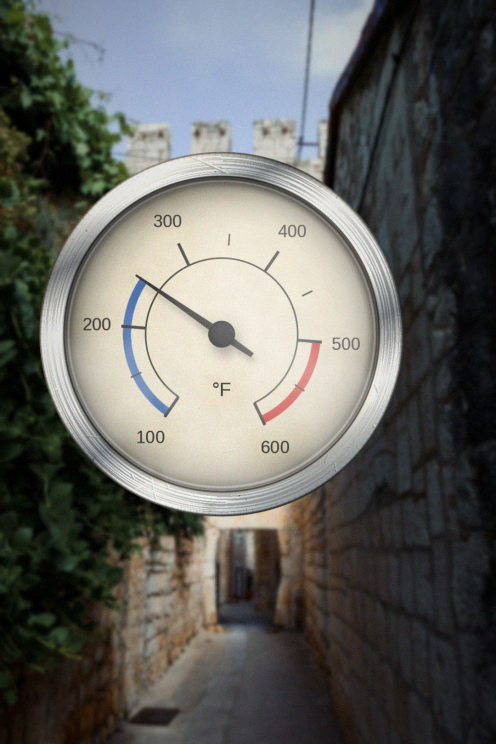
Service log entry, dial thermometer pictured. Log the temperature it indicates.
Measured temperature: 250 °F
